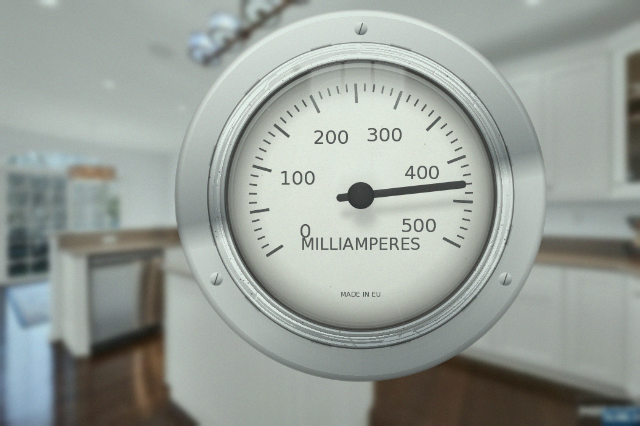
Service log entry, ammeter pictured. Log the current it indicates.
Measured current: 430 mA
